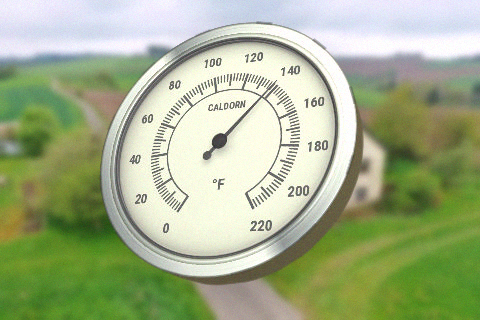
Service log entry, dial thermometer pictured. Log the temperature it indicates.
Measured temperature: 140 °F
